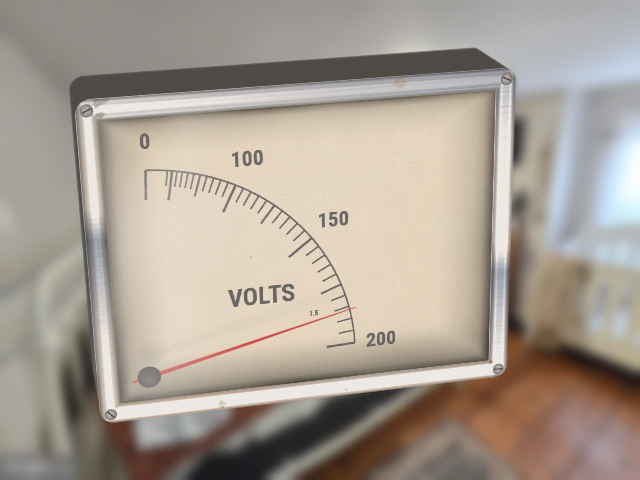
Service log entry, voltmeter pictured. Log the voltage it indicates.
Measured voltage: 185 V
